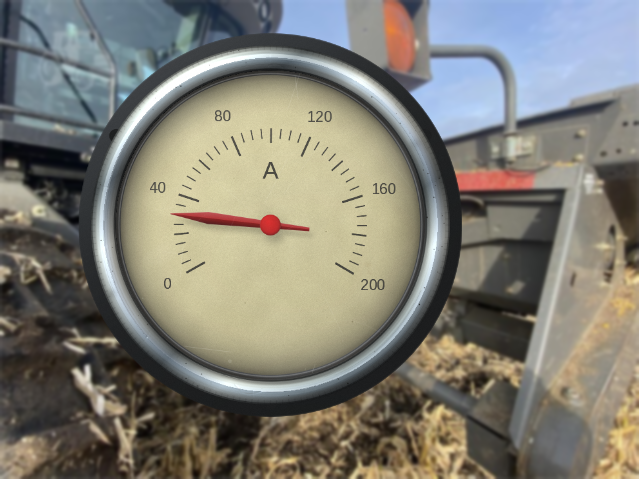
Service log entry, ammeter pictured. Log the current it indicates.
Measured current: 30 A
